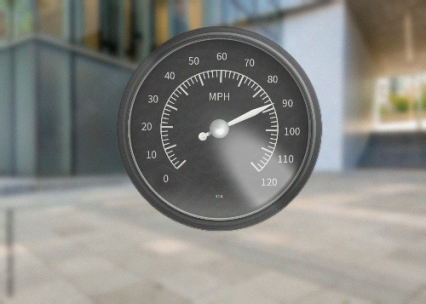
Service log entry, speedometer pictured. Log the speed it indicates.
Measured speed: 88 mph
